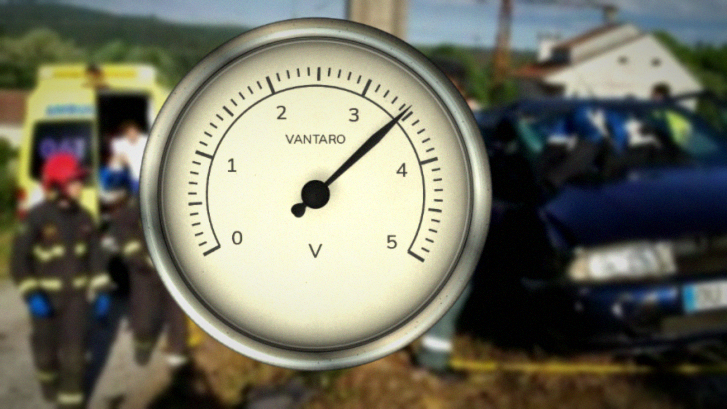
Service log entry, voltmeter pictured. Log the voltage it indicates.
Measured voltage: 3.45 V
